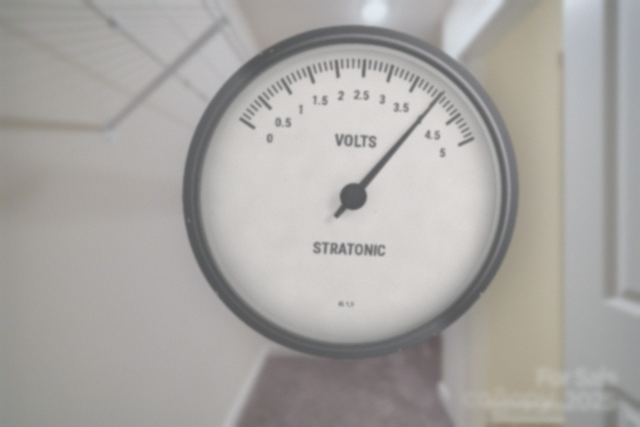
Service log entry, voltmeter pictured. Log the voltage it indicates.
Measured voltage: 4 V
